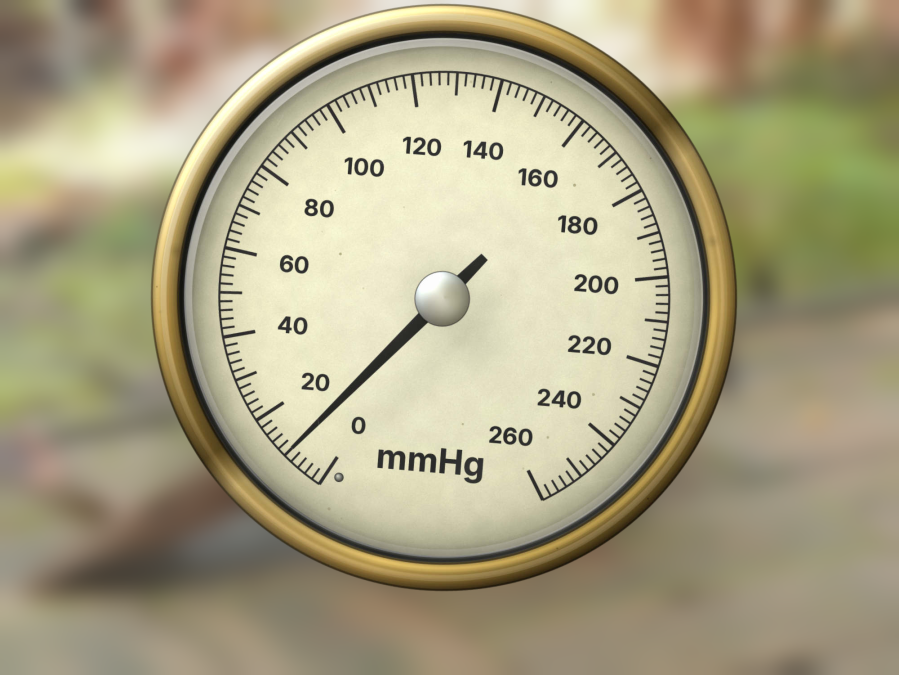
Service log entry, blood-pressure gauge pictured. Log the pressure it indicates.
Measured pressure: 10 mmHg
